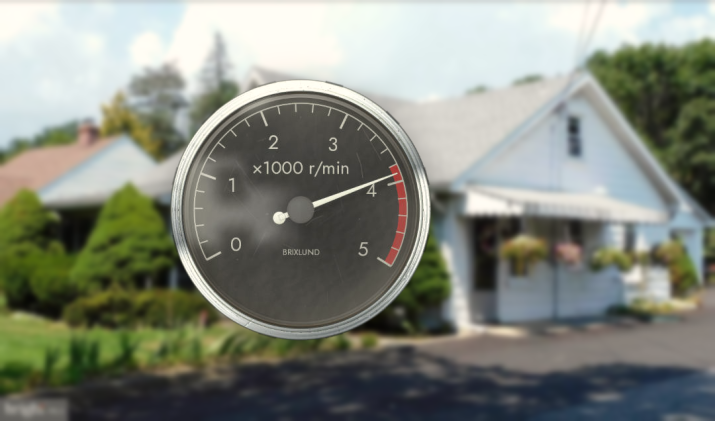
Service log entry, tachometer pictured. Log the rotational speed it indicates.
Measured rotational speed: 3900 rpm
